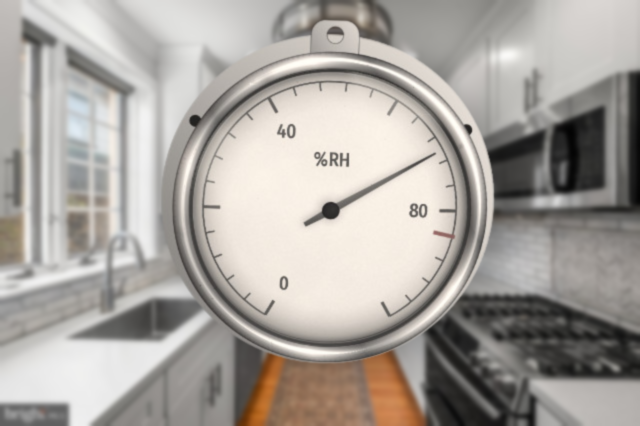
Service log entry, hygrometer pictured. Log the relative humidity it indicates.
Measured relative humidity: 70 %
